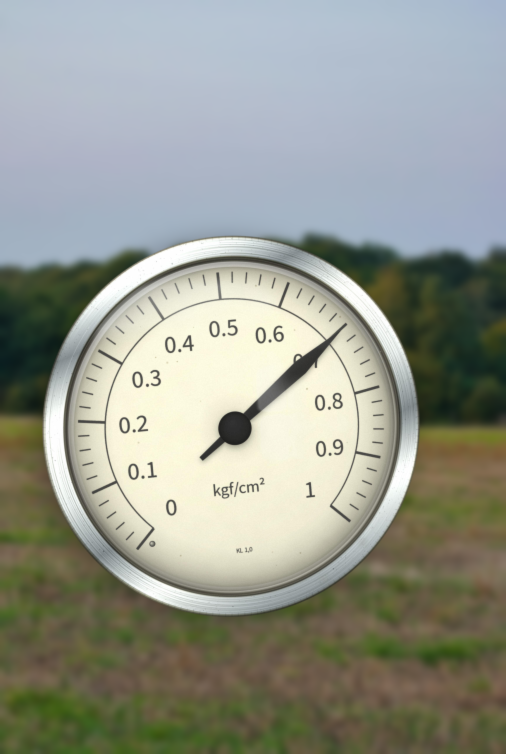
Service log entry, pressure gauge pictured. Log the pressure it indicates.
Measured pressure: 0.7 kg/cm²
